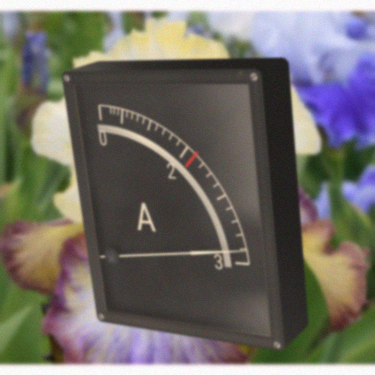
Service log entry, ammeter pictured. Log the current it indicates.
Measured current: 2.9 A
